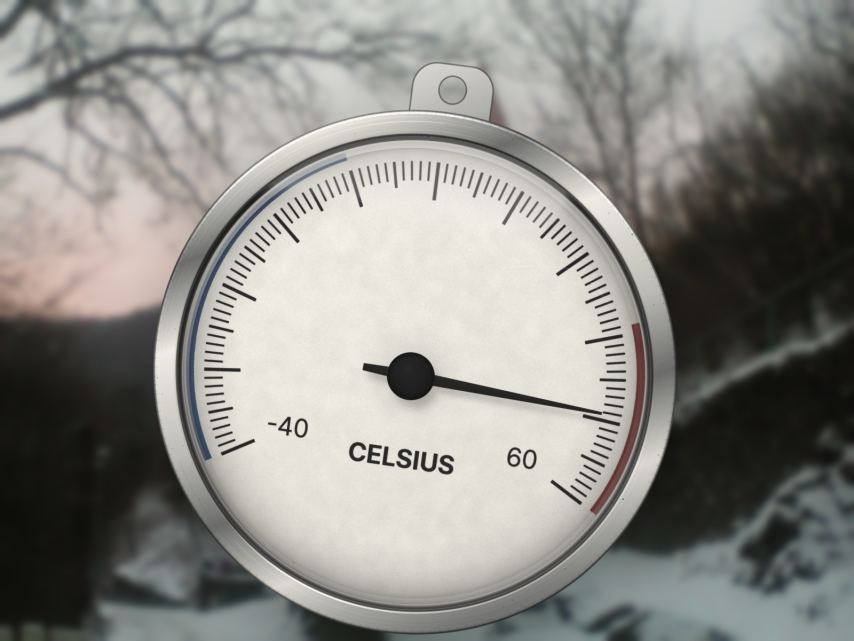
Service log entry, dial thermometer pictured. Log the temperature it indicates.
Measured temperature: 49 °C
